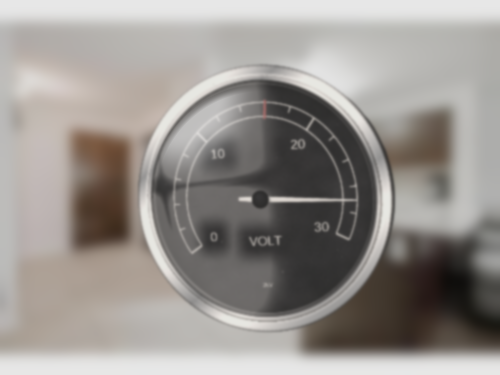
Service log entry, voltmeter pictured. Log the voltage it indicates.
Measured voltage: 27 V
